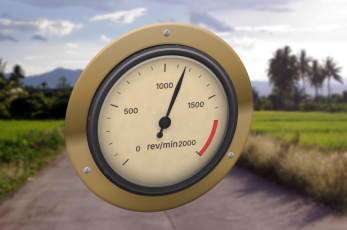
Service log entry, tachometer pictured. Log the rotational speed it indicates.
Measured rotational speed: 1150 rpm
